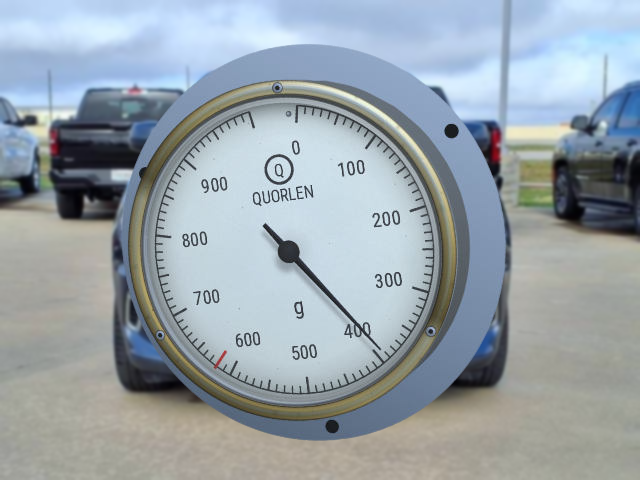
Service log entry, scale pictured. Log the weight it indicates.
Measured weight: 390 g
